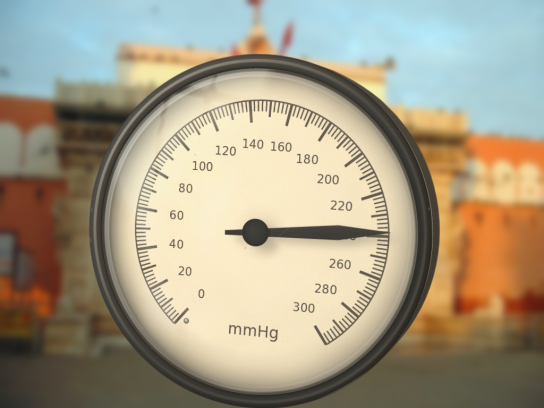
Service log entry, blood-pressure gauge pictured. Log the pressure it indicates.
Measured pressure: 238 mmHg
